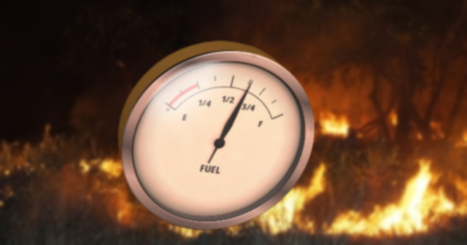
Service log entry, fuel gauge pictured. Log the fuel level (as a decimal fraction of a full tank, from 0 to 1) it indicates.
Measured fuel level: 0.625
